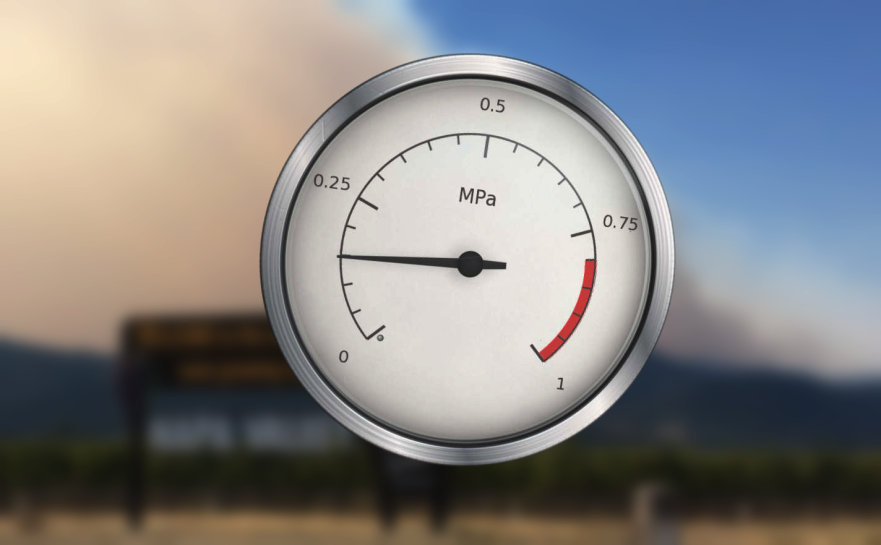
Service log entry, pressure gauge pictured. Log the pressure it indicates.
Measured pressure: 0.15 MPa
